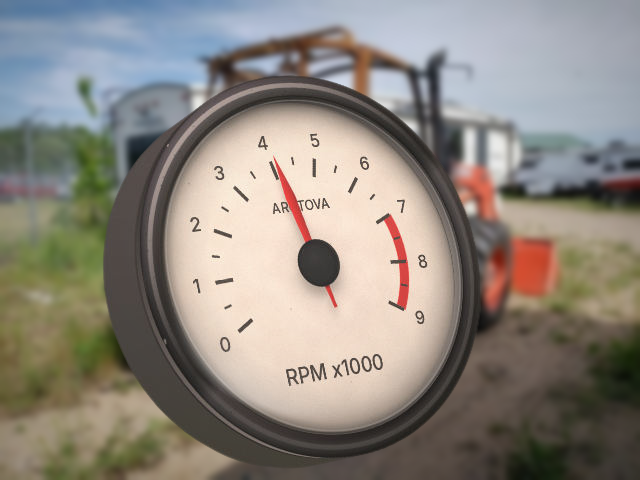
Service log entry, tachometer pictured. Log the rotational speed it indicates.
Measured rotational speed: 4000 rpm
